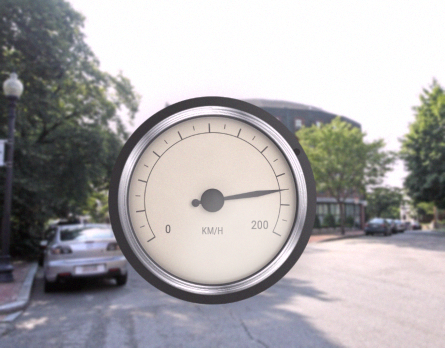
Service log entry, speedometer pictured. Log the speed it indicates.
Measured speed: 170 km/h
